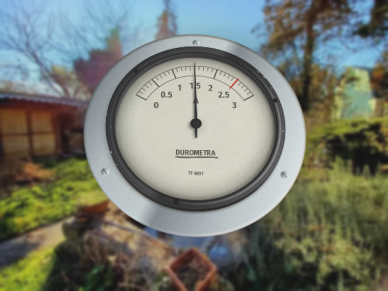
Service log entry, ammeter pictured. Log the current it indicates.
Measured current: 1.5 A
